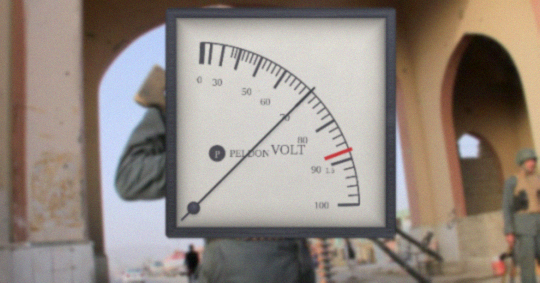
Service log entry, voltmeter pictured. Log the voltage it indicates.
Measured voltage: 70 V
